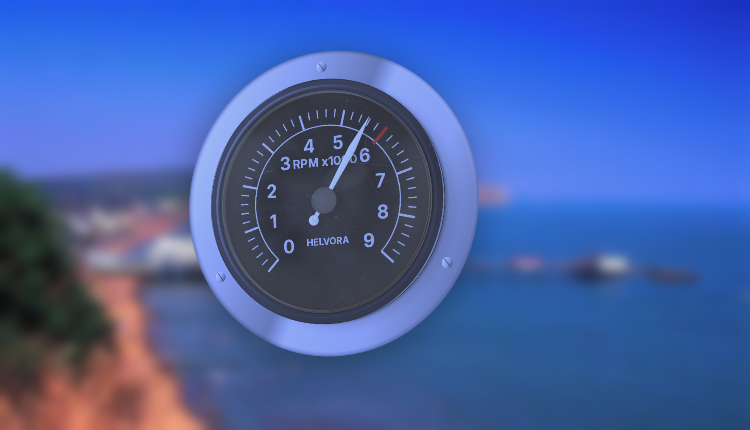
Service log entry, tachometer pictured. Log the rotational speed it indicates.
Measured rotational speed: 5600 rpm
